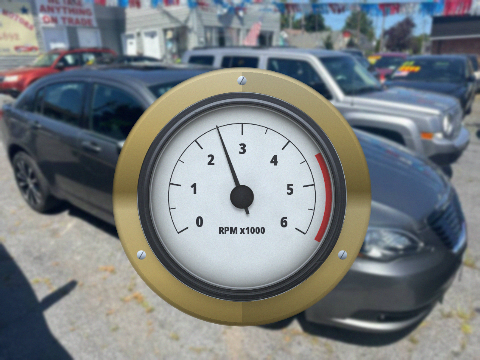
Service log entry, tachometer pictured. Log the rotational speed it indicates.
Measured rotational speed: 2500 rpm
